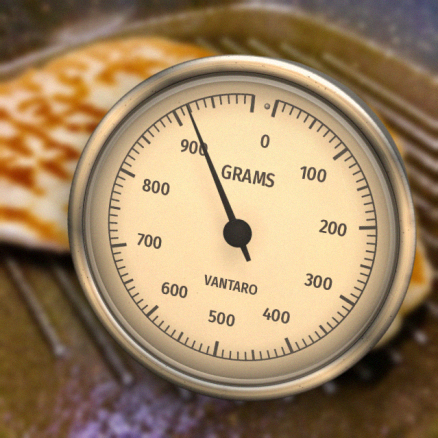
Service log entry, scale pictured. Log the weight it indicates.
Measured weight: 920 g
